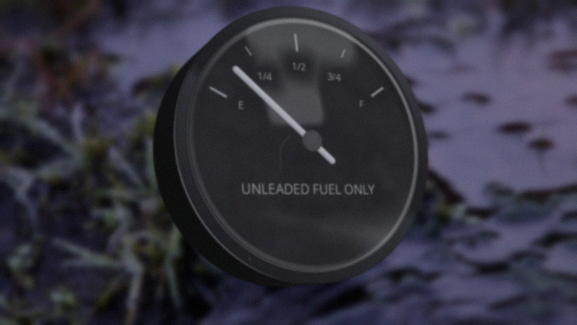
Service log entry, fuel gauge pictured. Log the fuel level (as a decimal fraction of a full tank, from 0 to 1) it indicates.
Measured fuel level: 0.125
